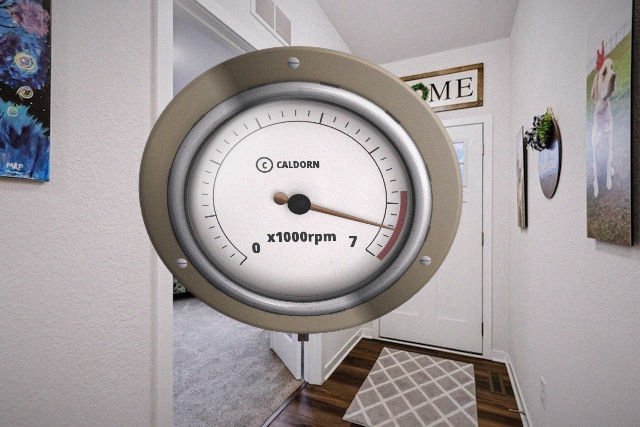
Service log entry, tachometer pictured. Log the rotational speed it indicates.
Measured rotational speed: 6400 rpm
